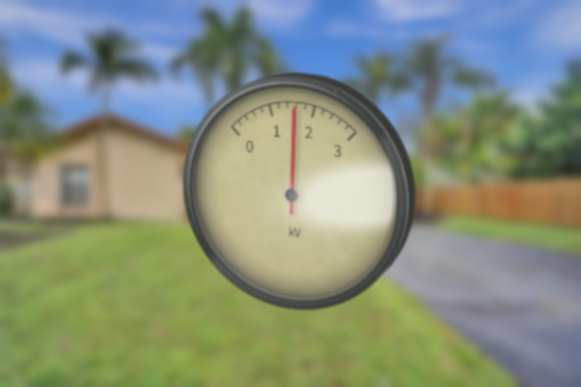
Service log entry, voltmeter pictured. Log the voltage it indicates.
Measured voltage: 1.6 kV
